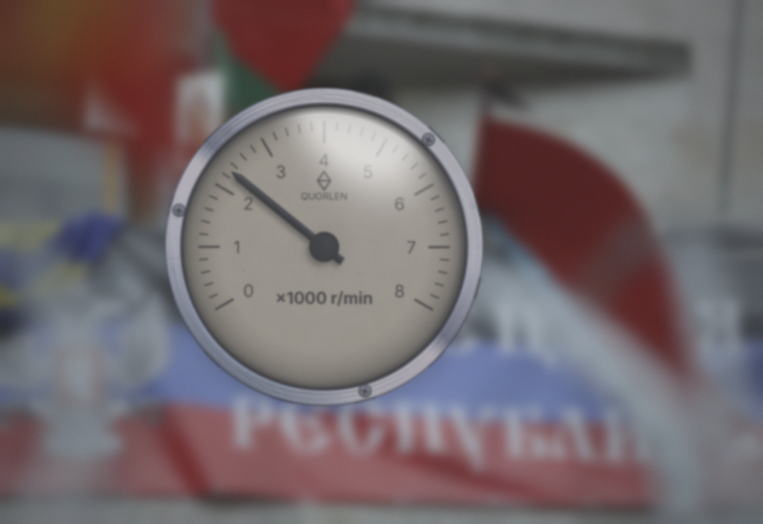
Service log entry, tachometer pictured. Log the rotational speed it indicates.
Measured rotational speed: 2300 rpm
